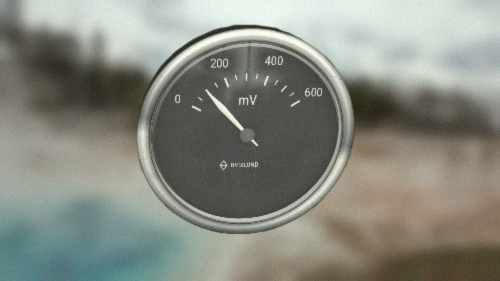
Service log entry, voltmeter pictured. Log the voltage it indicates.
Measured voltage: 100 mV
